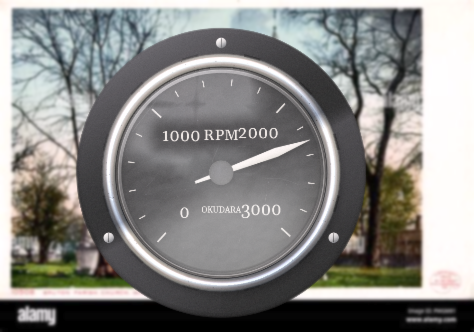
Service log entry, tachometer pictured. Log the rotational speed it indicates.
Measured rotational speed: 2300 rpm
